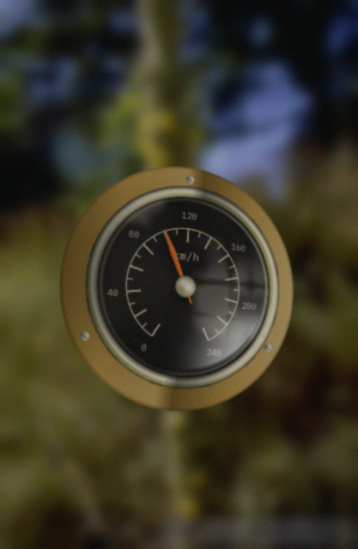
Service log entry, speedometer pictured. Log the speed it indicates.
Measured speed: 100 km/h
